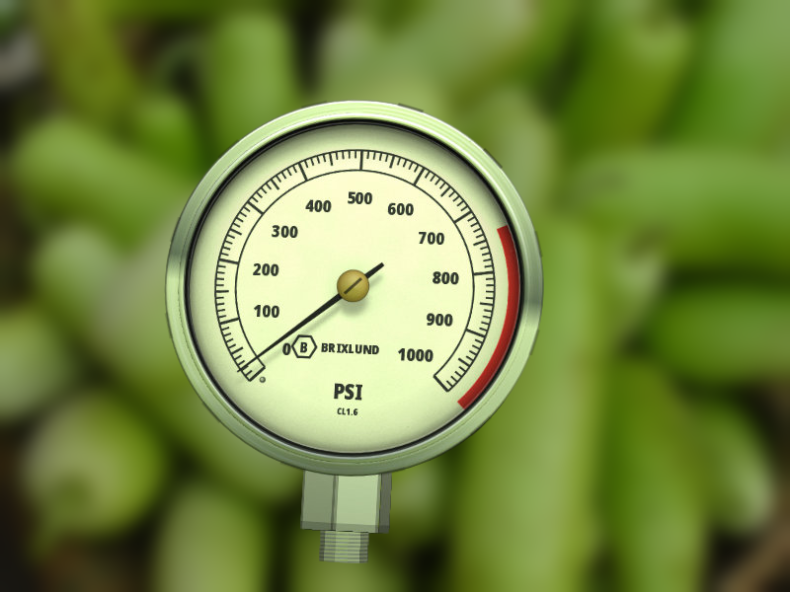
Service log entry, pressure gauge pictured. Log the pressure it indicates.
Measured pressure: 20 psi
